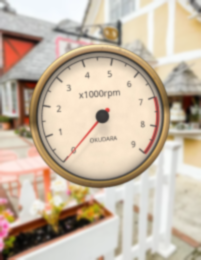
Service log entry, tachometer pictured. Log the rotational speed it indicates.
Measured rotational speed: 0 rpm
